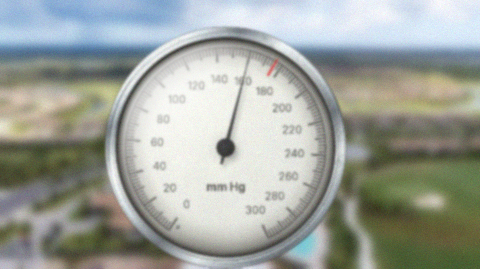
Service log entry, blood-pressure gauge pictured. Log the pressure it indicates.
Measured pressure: 160 mmHg
